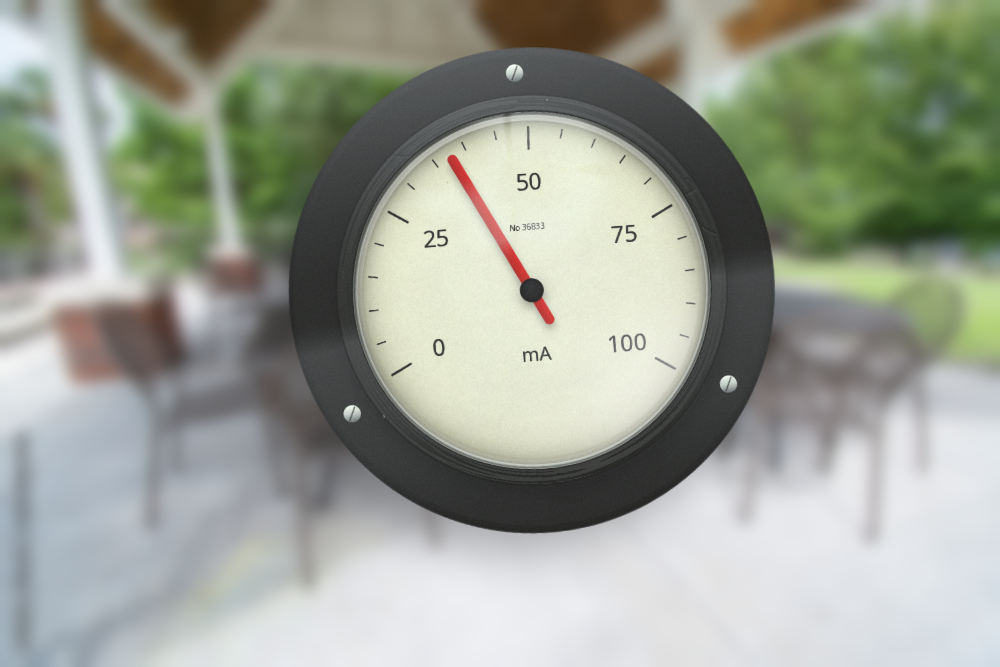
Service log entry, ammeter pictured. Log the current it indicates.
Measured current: 37.5 mA
